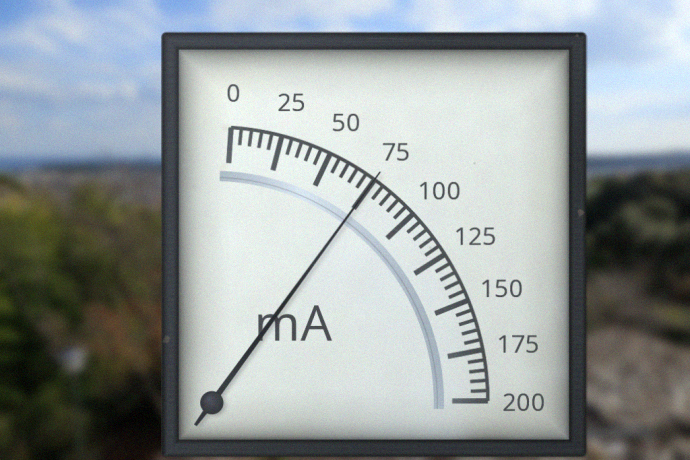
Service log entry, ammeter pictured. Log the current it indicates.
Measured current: 75 mA
